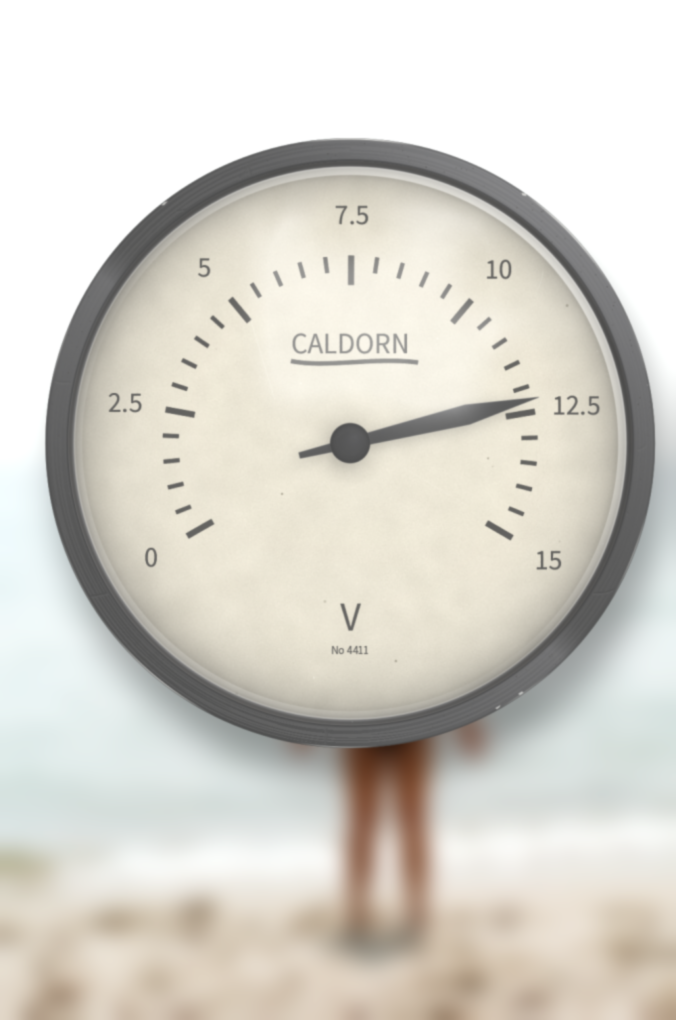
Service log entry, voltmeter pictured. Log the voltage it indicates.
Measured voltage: 12.25 V
